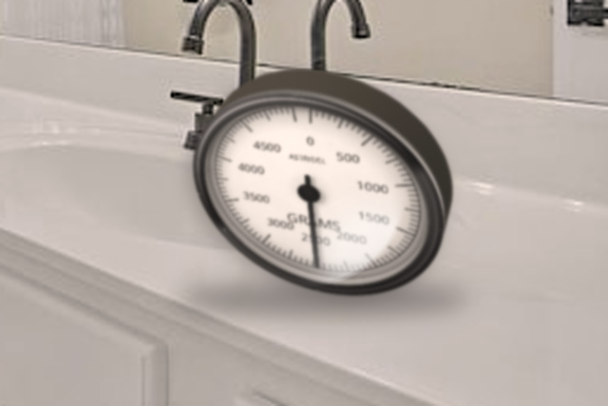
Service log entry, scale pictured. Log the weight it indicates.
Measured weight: 2500 g
